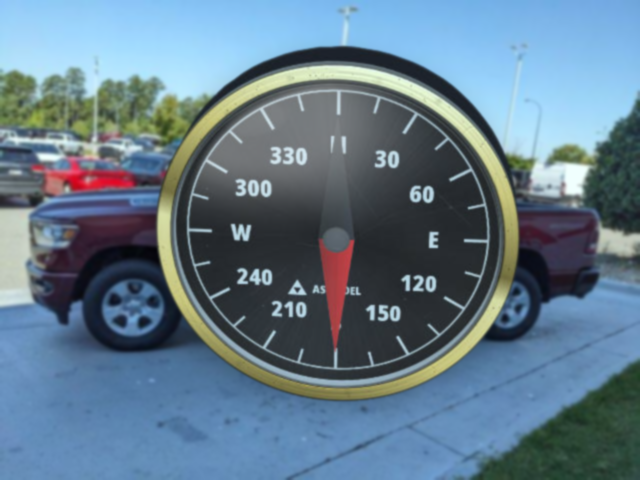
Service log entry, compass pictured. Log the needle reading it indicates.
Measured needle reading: 180 °
